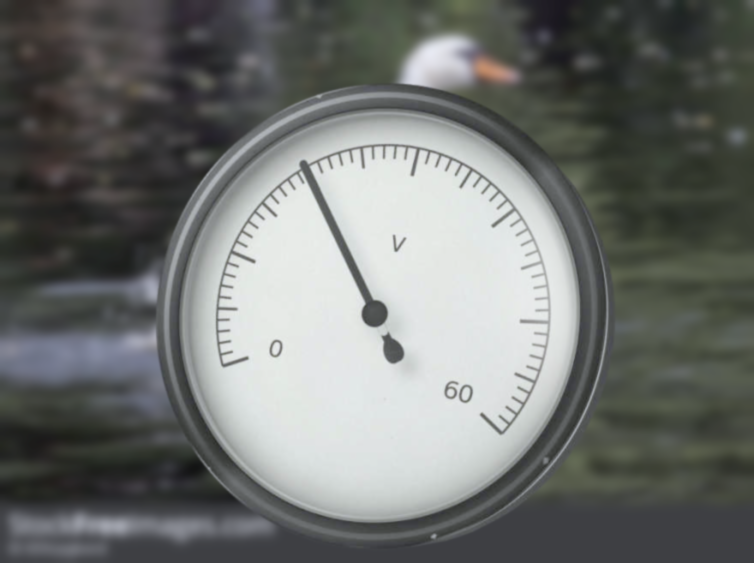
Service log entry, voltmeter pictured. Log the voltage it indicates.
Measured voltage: 20 V
